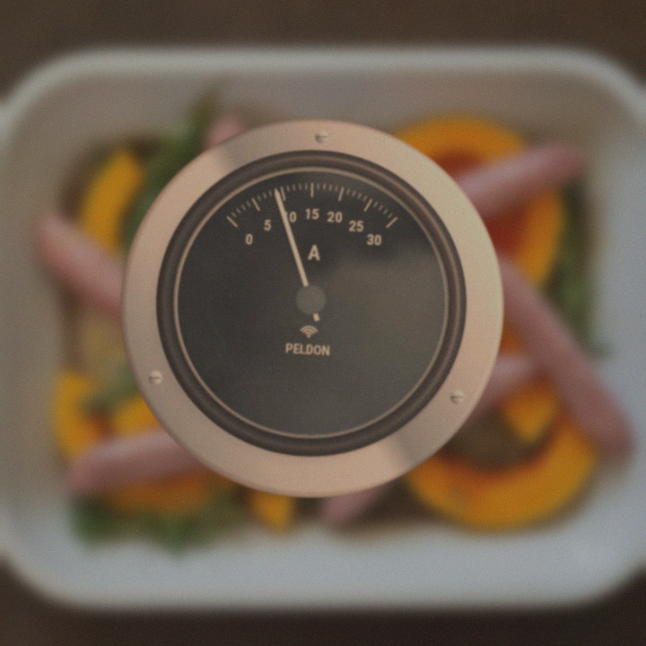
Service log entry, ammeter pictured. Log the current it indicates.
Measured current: 9 A
